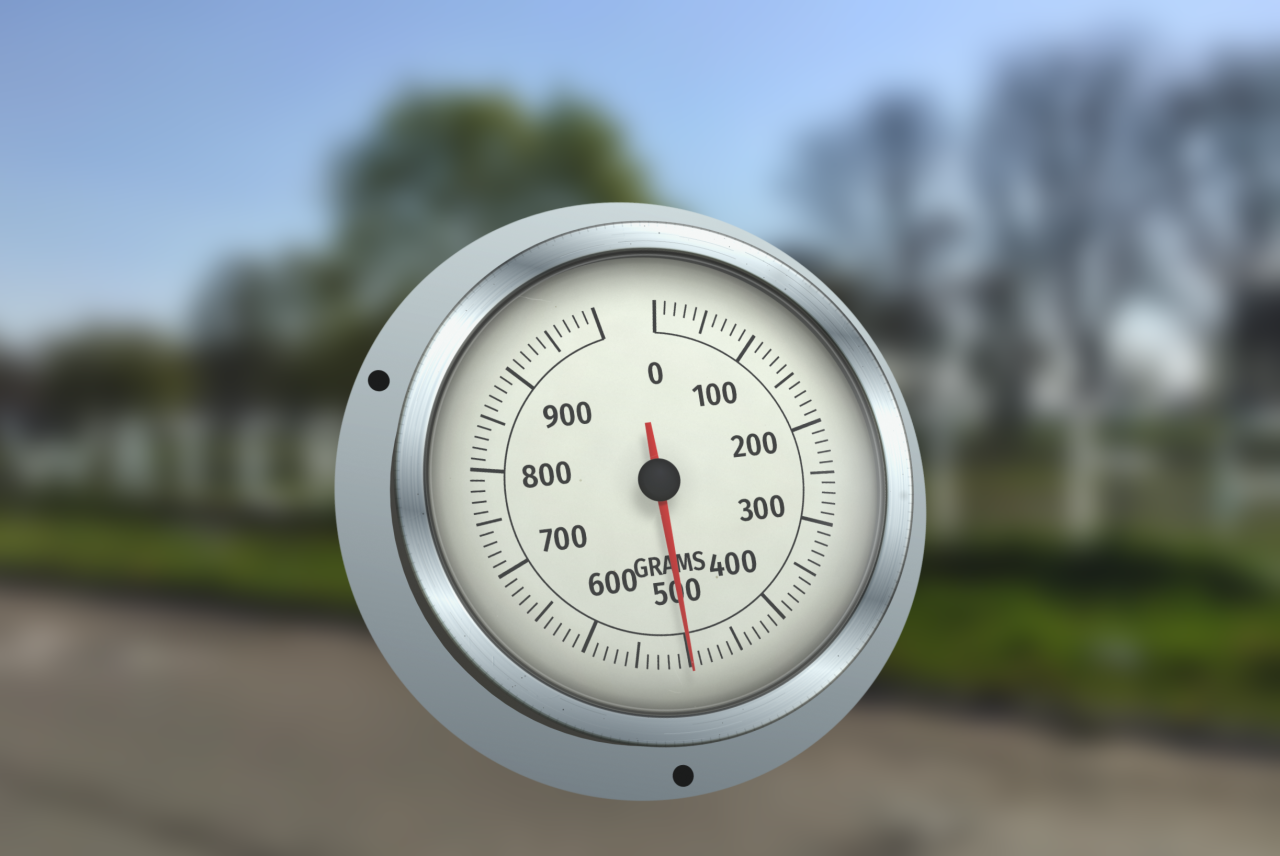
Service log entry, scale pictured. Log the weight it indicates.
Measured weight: 500 g
